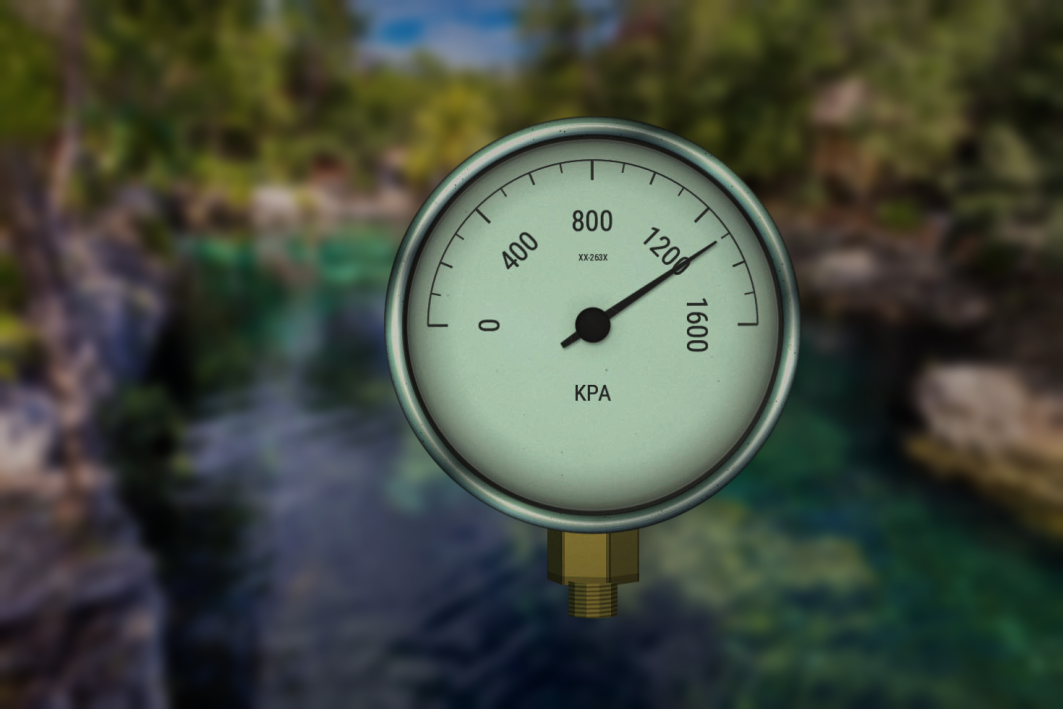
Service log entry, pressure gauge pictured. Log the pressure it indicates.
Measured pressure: 1300 kPa
